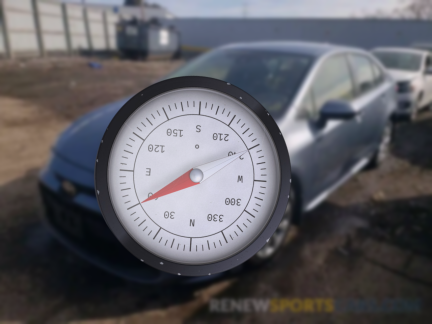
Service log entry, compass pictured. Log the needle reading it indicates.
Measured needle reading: 60 °
